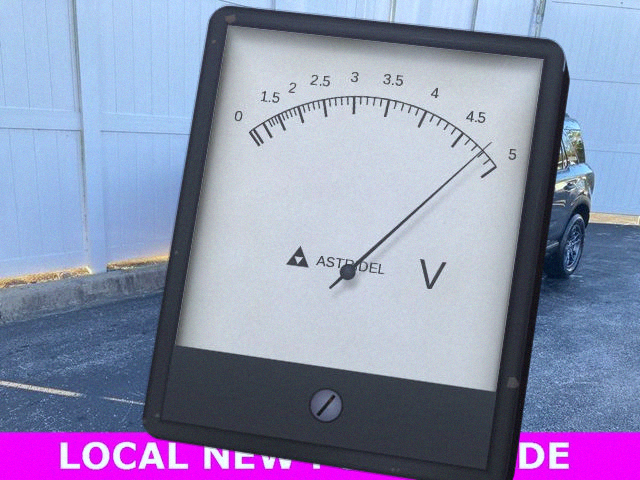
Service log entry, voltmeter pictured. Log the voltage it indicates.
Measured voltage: 4.8 V
